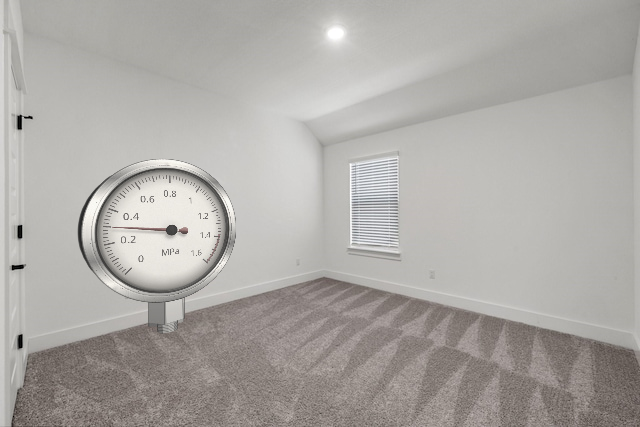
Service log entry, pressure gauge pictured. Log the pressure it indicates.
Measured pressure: 0.3 MPa
